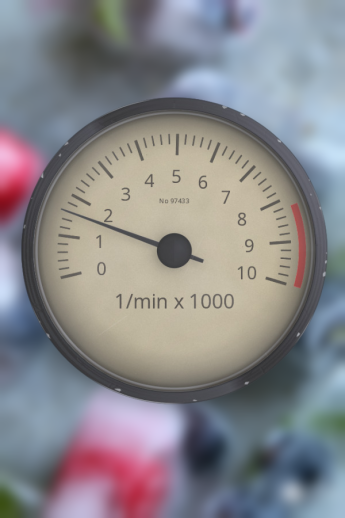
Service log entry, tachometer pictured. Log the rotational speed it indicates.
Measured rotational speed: 1600 rpm
